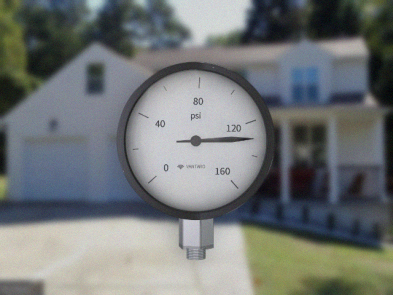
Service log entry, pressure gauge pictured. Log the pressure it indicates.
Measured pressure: 130 psi
